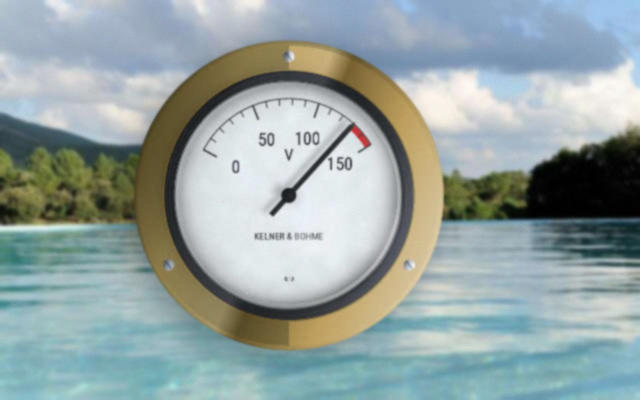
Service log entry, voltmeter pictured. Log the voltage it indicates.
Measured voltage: 130 V
